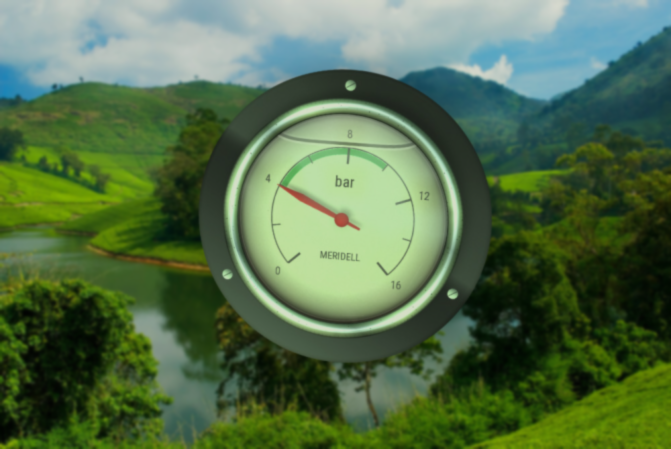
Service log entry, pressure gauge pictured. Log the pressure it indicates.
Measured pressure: 4 bar
